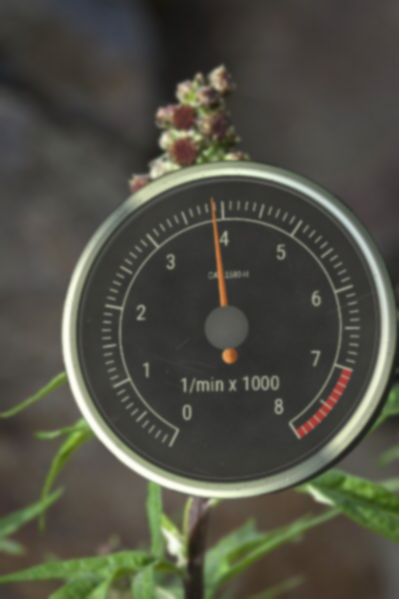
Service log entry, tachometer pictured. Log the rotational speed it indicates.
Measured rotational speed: 3900 rpm
